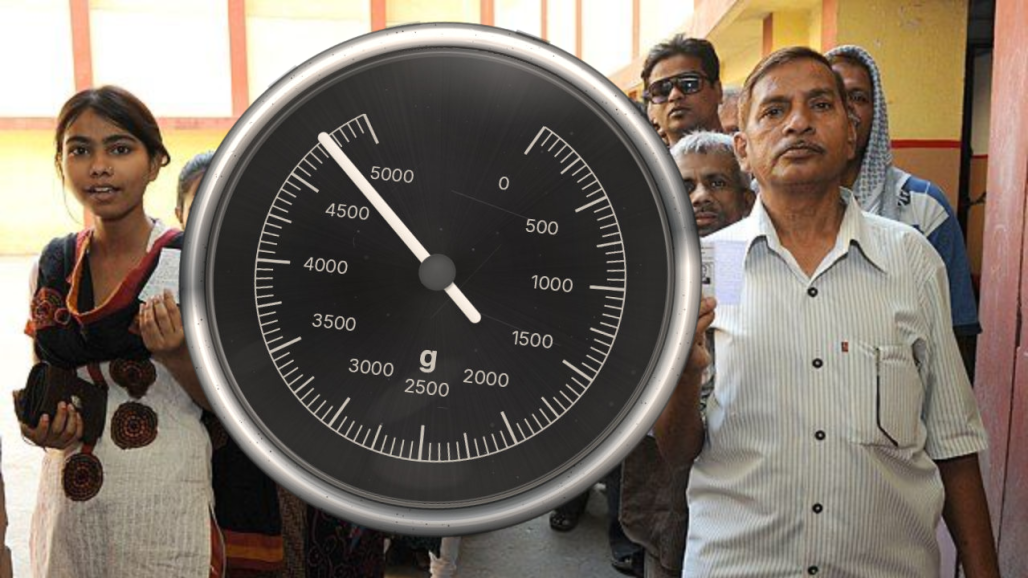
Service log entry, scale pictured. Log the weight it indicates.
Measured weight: 4750 g
